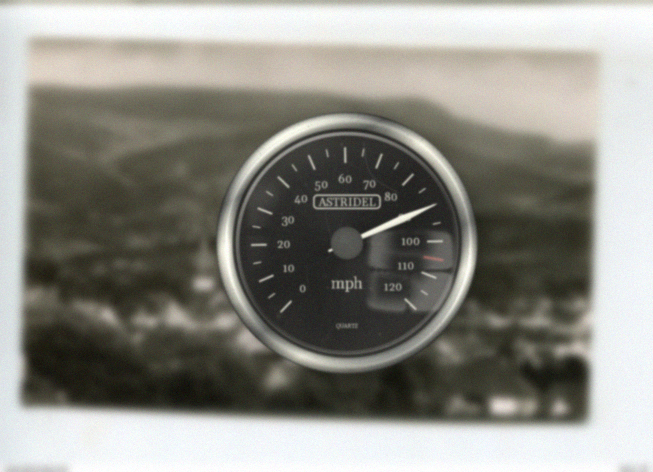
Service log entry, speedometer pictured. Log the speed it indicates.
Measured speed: 90 mph
